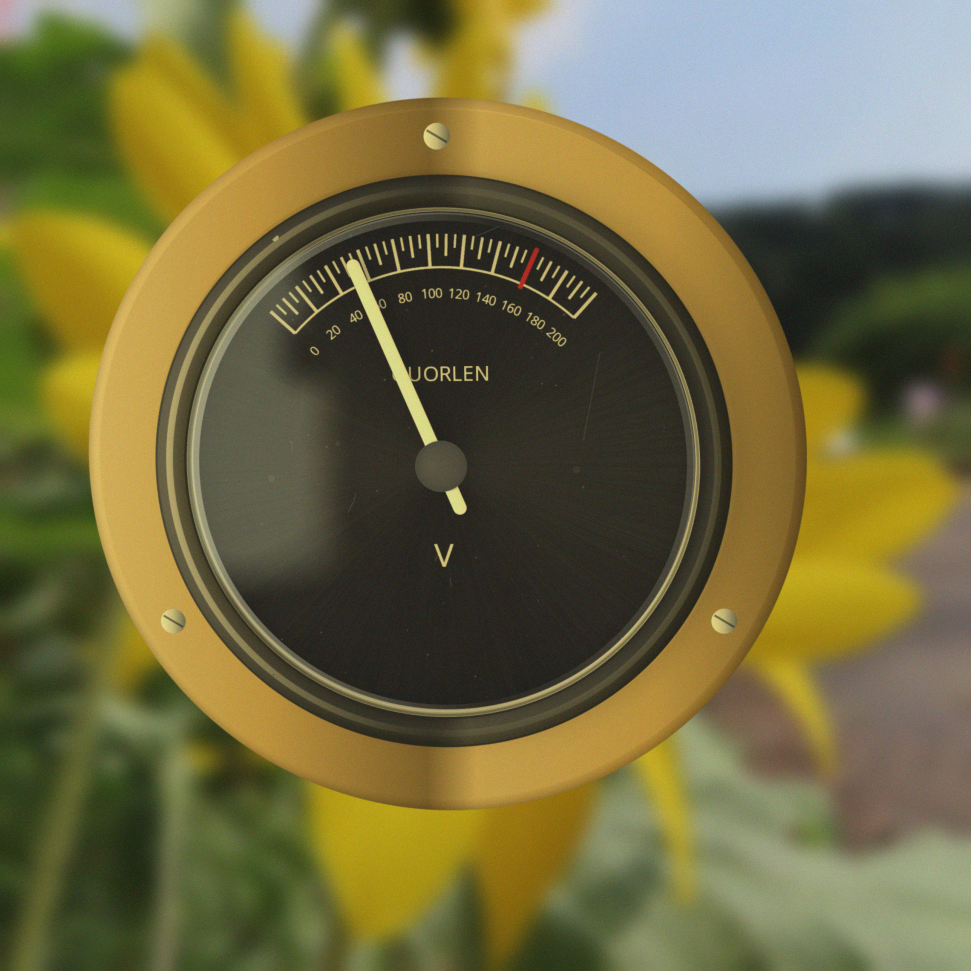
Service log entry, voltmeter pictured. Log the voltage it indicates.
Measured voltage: 55 V
